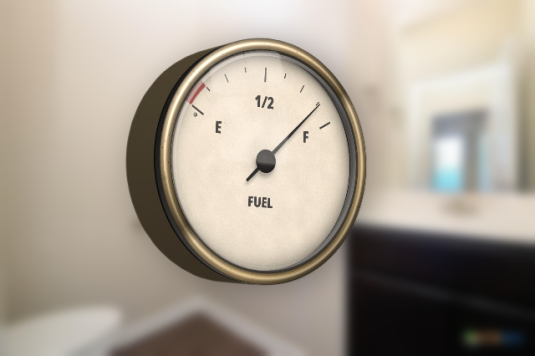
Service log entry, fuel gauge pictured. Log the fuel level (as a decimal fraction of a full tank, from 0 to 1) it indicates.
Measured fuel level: 0.875
